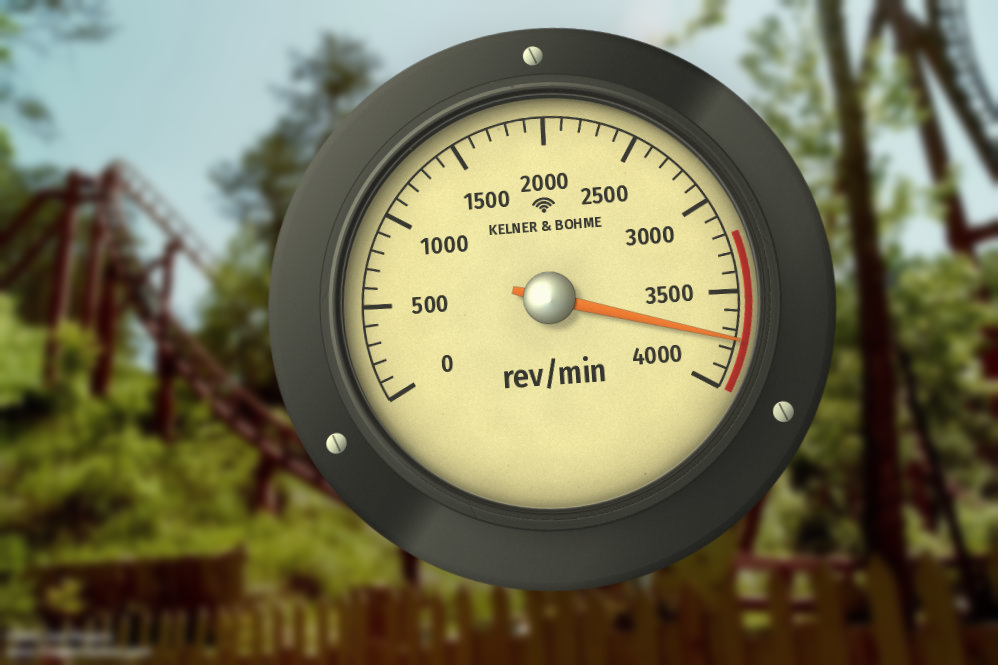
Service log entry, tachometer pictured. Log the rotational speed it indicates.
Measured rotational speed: 3750 rpm
